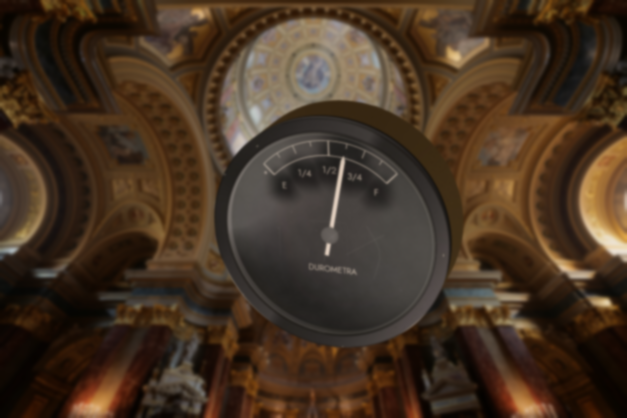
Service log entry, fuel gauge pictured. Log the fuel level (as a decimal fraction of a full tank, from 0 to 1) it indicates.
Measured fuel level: 0.625
